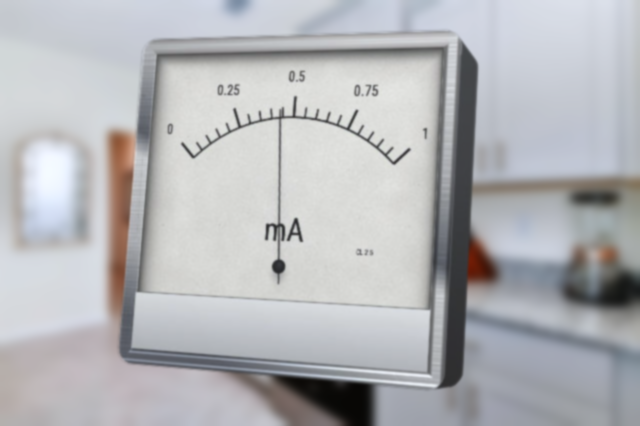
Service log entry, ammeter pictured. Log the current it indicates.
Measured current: 0.45 mA
